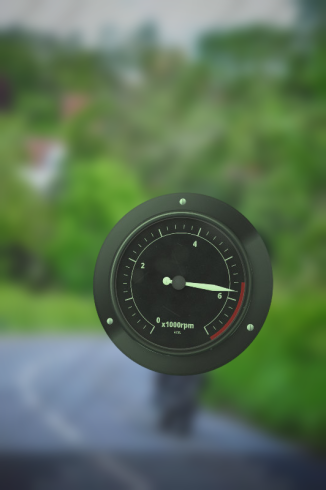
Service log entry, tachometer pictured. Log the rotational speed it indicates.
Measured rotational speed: 5800 rpm
